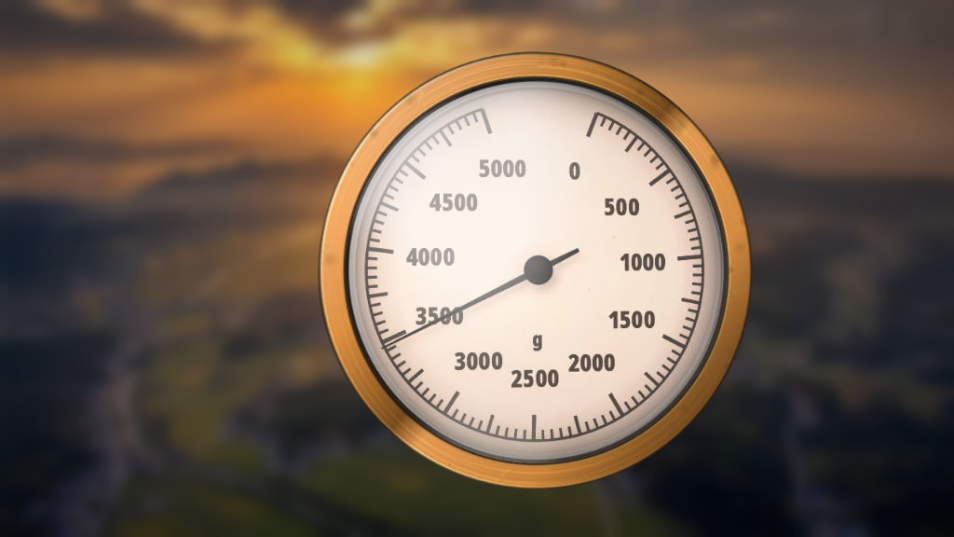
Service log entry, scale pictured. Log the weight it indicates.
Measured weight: 3475 g
